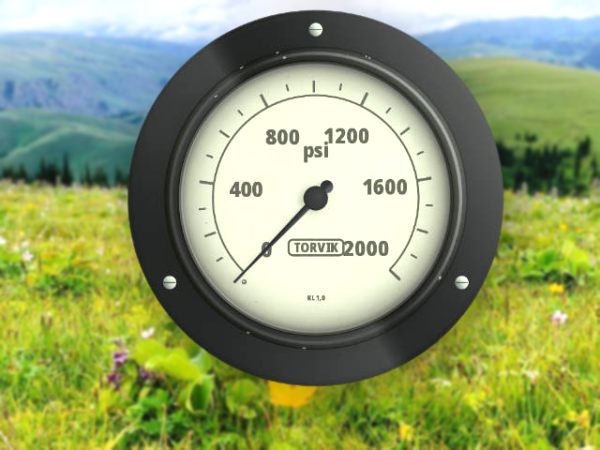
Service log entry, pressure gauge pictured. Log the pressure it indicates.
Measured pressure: 0 psi
